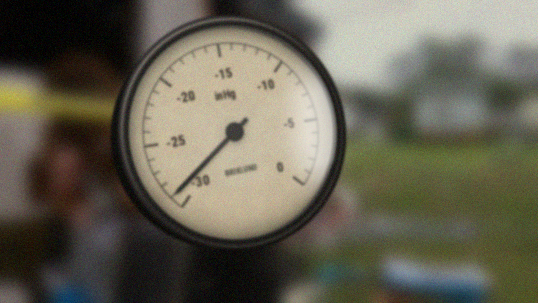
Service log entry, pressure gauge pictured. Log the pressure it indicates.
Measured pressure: -29 inHg
